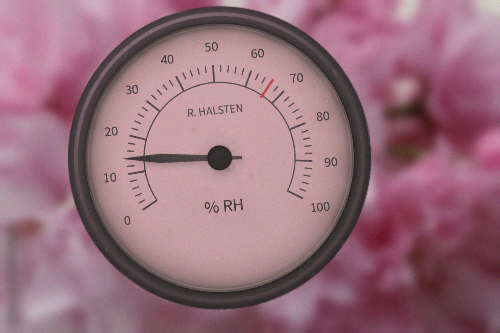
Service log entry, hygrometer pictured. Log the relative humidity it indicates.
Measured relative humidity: 14 %
